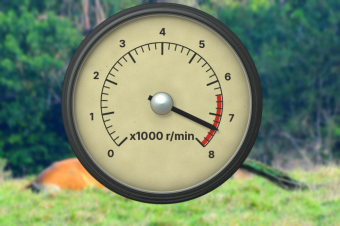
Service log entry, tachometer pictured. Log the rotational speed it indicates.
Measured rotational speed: 7400 rpm
